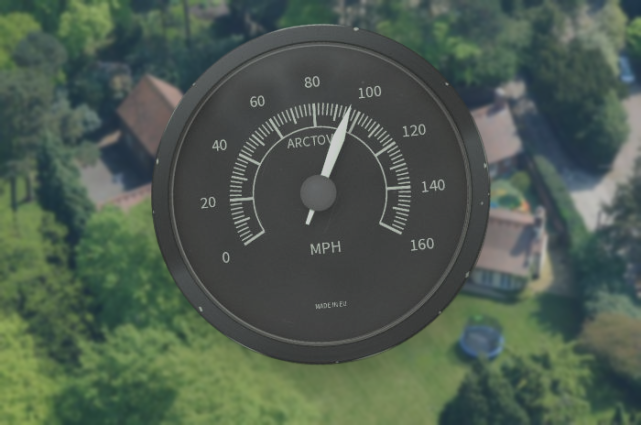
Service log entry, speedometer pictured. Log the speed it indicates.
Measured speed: 96 mph
